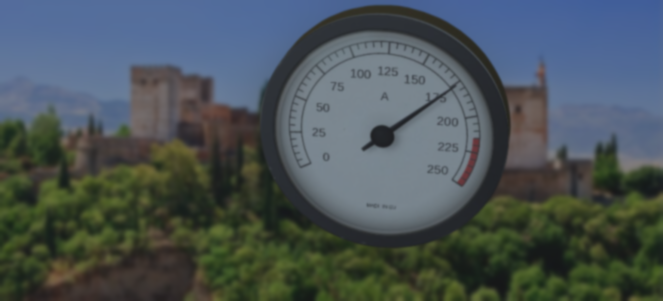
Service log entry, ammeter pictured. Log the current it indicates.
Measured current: 175 A
